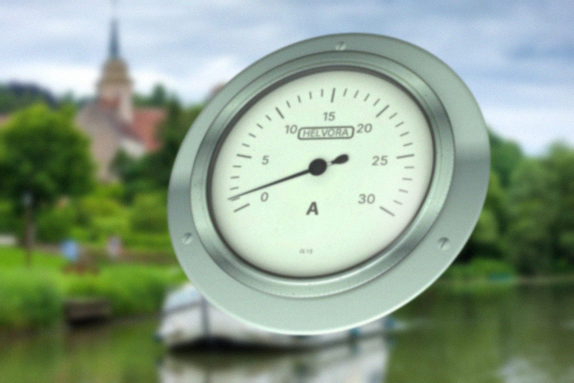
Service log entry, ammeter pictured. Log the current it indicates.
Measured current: 1 A
